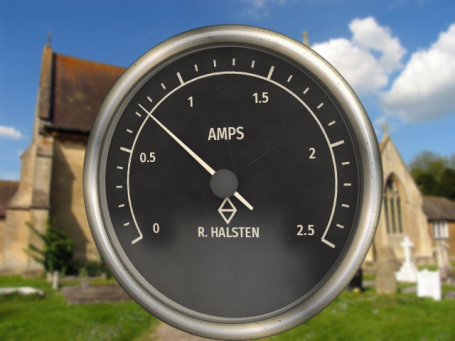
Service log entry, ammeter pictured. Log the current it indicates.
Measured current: 0.75 A
